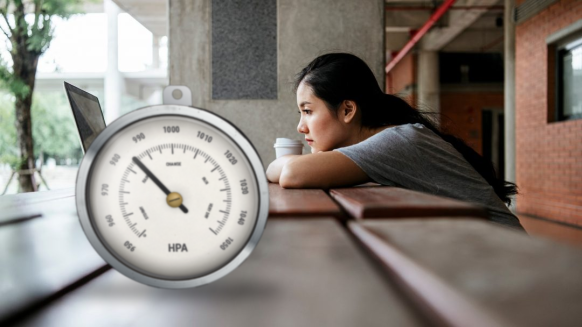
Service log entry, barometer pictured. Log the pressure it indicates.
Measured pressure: 985 hPa
